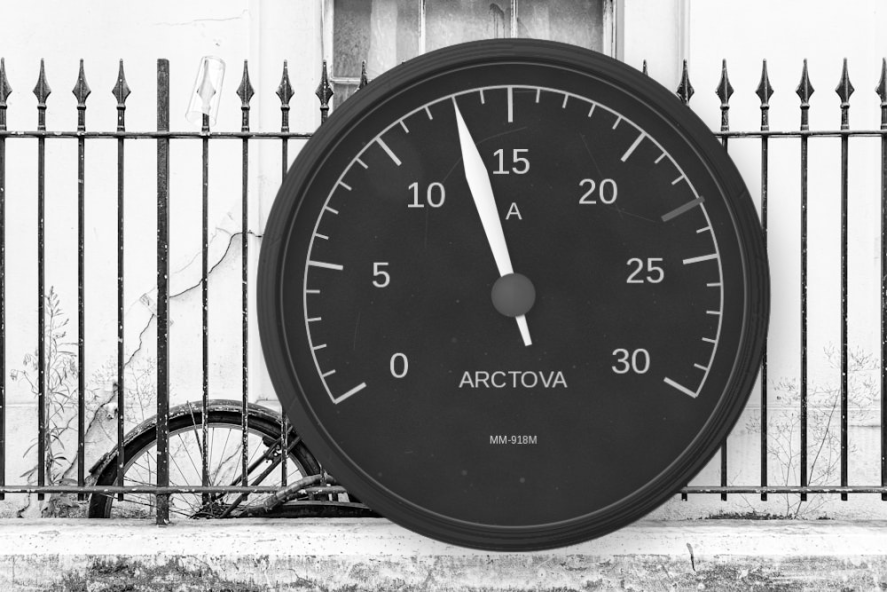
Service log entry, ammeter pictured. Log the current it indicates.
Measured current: 13 A
